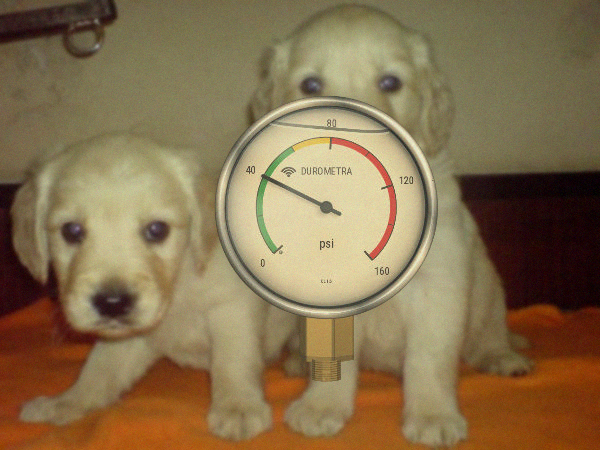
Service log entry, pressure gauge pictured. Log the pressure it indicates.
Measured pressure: 40 psi
